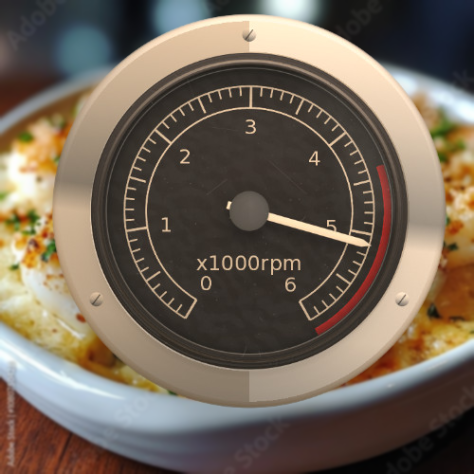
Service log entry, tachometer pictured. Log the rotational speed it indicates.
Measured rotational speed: 5100 rpm
